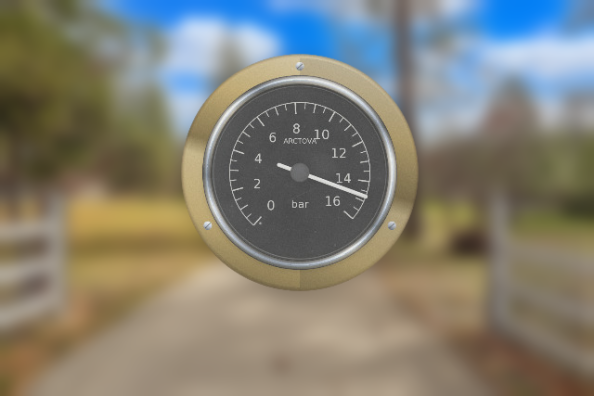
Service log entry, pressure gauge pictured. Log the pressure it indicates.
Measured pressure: 14.75 bar
